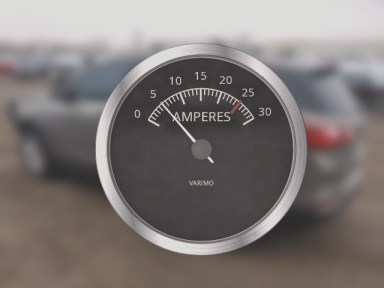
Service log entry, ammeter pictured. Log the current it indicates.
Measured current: 5 A
